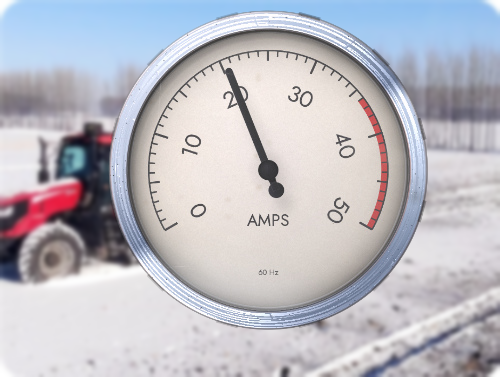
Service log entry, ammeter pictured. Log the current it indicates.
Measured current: 20.5 A
